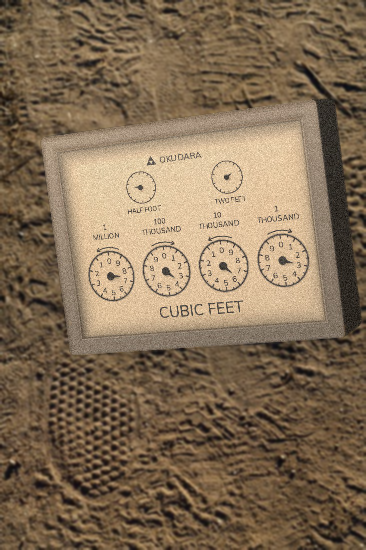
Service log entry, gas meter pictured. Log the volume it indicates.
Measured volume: 736300 ft³
